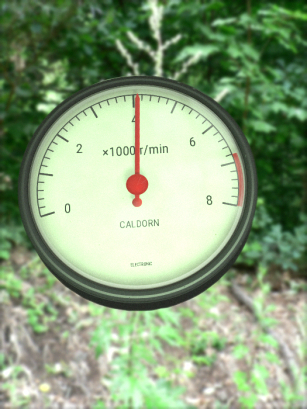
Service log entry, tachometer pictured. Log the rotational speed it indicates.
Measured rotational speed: 4100 rpm
